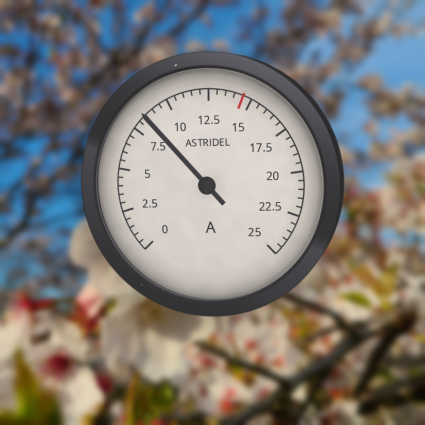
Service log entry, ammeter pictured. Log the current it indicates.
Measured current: 8.5 A
